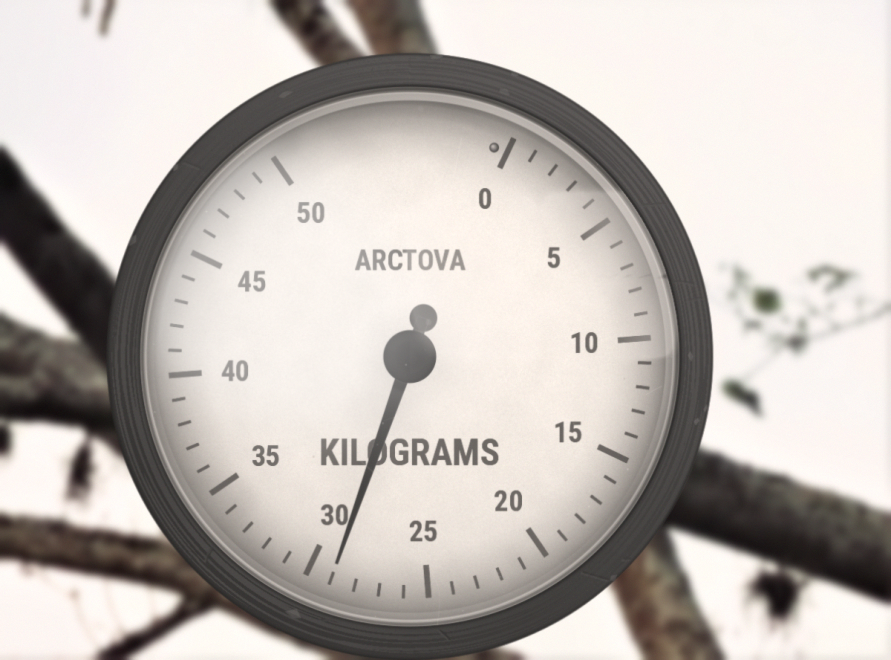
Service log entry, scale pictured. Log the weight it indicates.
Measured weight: 29 kg
